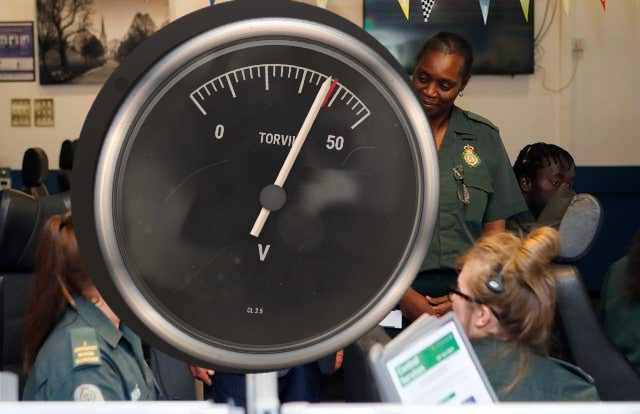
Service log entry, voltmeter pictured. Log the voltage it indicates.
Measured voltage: 36 V
